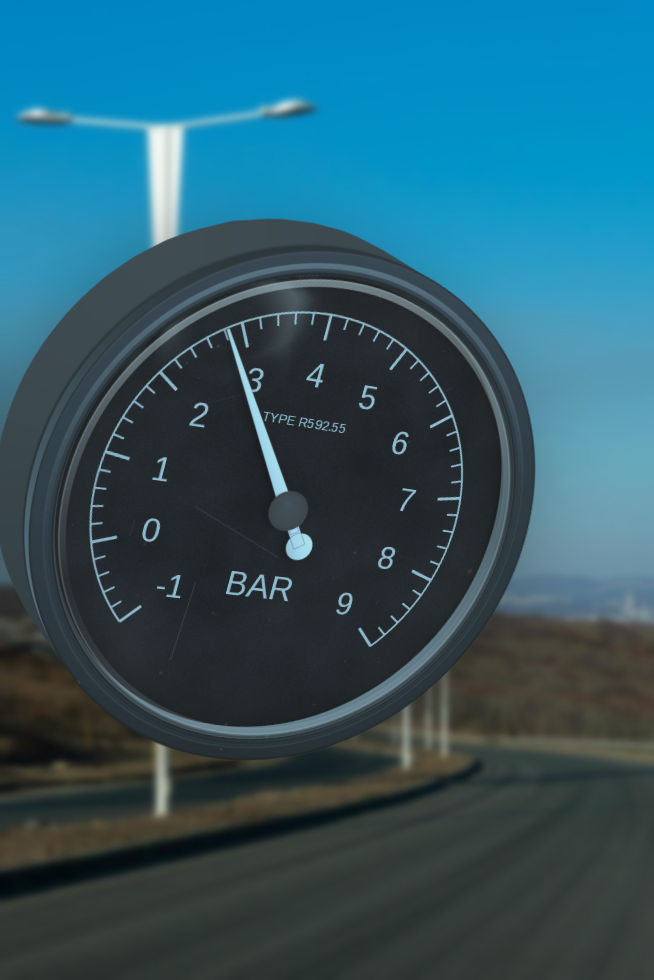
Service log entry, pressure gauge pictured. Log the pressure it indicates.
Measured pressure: 2.8 bar
